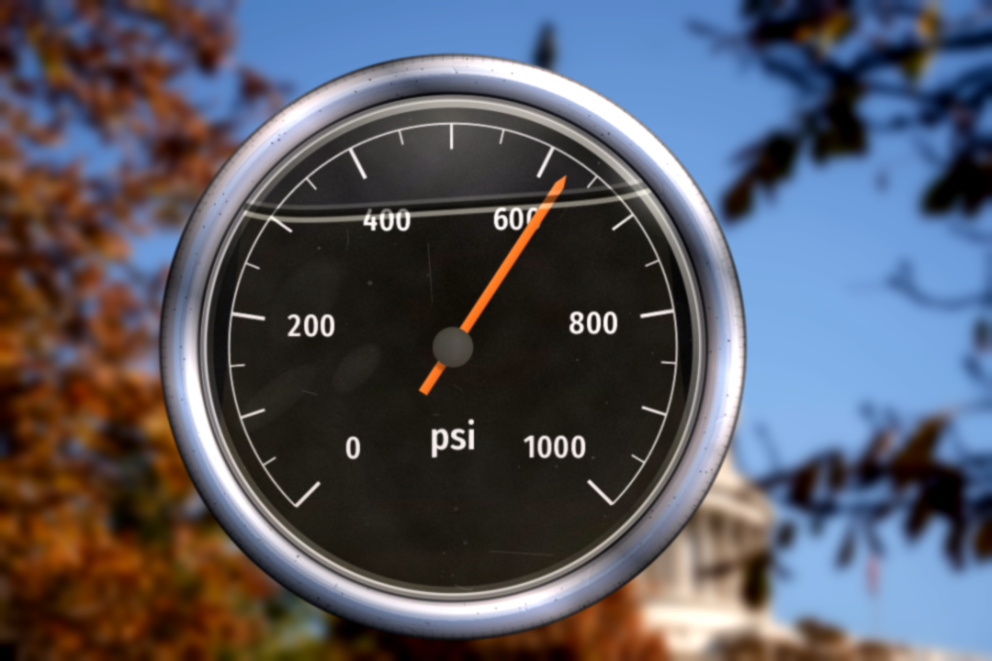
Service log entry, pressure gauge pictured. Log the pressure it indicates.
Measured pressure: 625 psi
